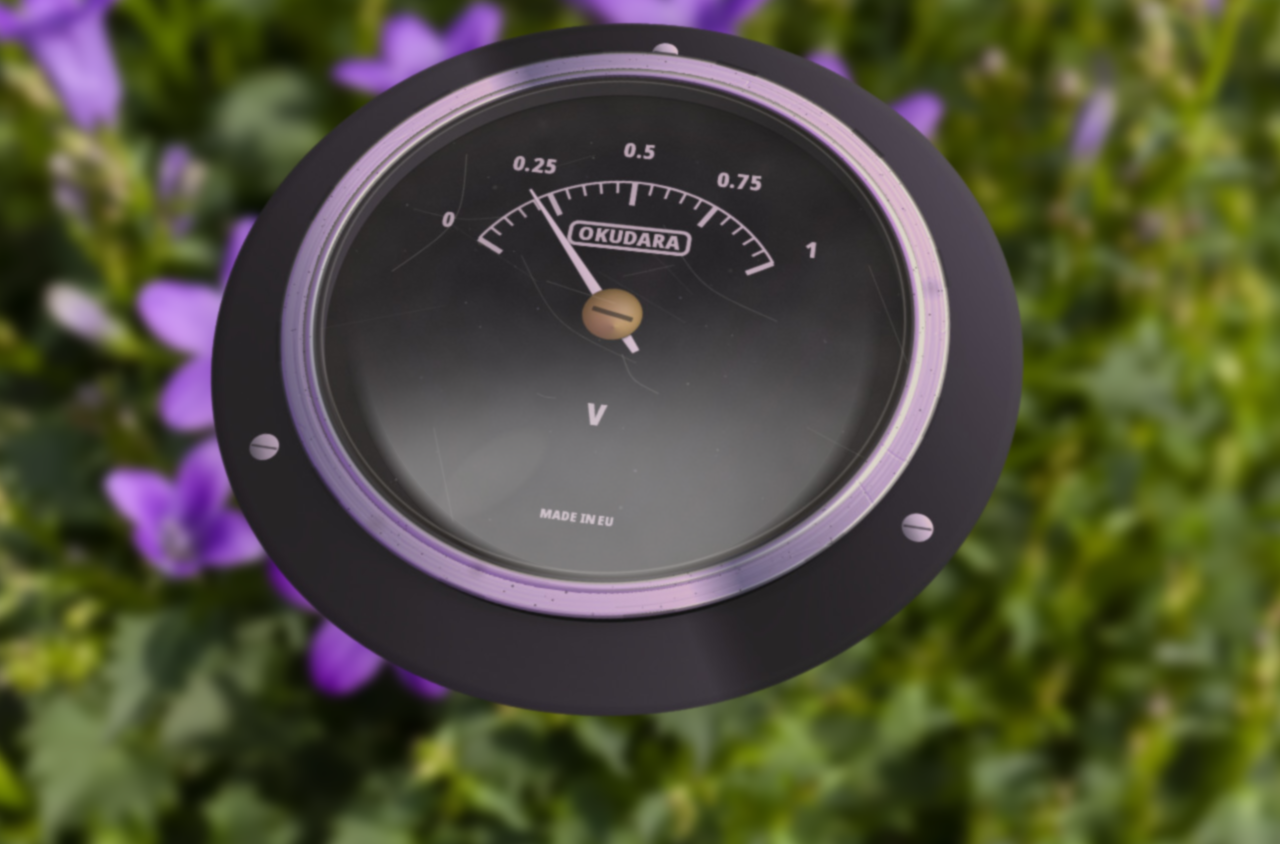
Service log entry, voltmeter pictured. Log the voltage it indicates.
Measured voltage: 0.2 V
